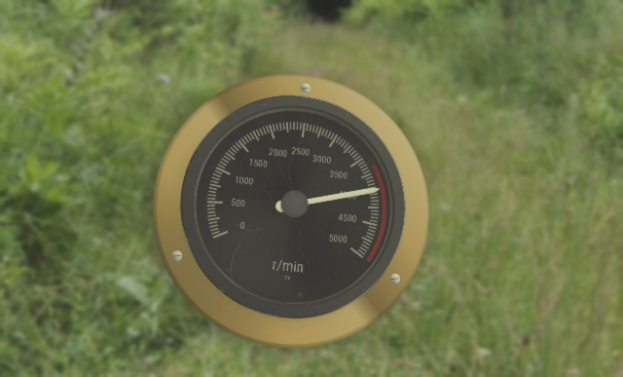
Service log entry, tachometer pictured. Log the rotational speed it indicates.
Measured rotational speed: 4000 rpm
